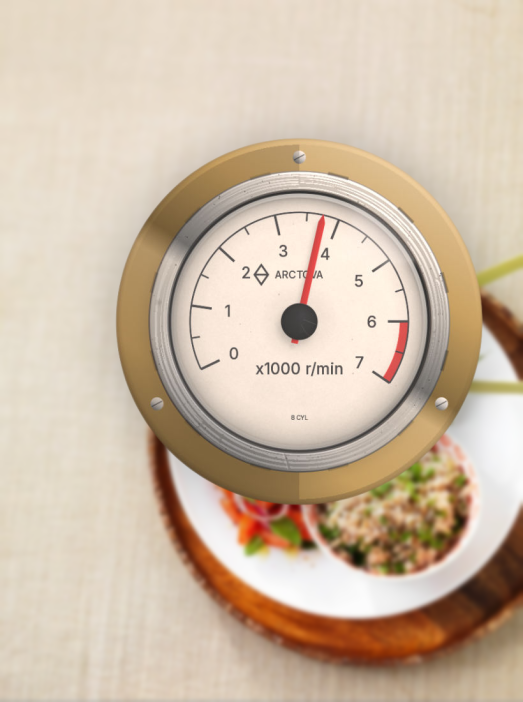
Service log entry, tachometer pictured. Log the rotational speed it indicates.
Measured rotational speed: 3750 rpm
